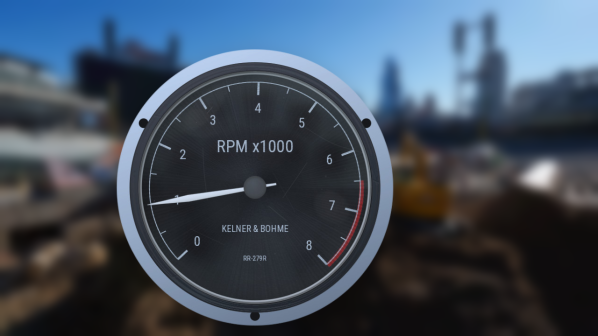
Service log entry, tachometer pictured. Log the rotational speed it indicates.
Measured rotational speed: 1000 rpm
